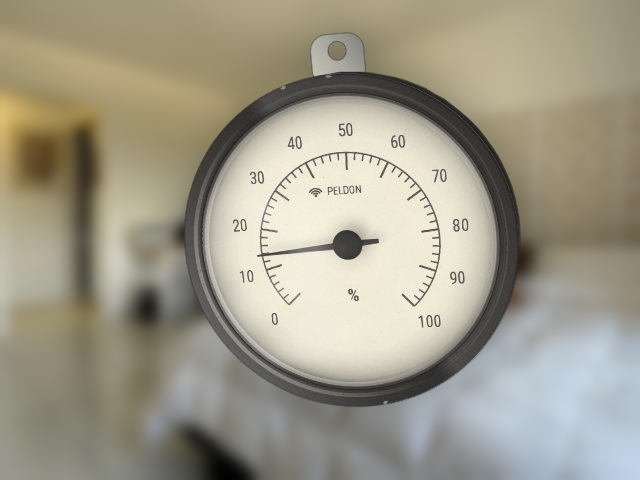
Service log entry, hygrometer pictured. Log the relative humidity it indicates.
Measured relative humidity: 14 %
